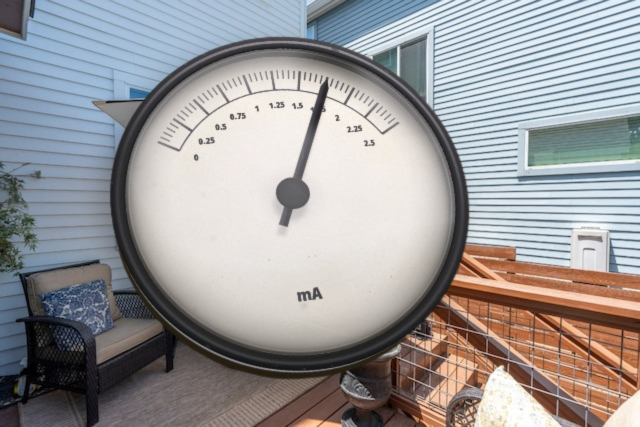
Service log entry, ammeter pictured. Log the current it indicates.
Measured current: 1.75 mA
